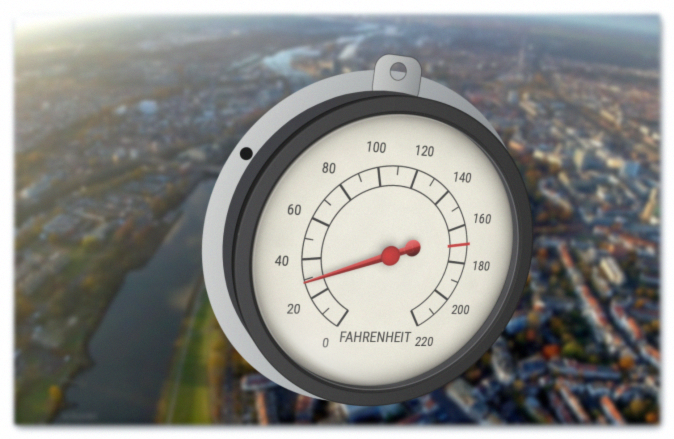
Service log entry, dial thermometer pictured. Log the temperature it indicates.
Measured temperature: 30 °F
